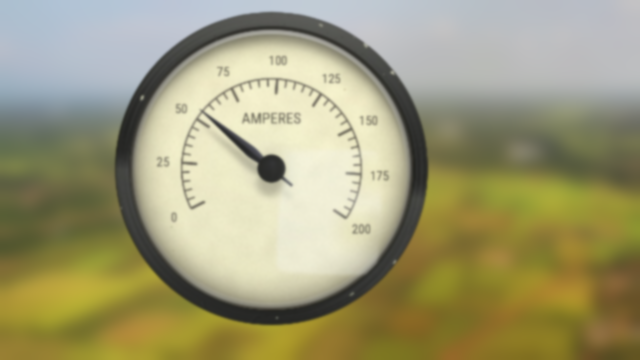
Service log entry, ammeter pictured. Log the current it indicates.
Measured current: 55 A
